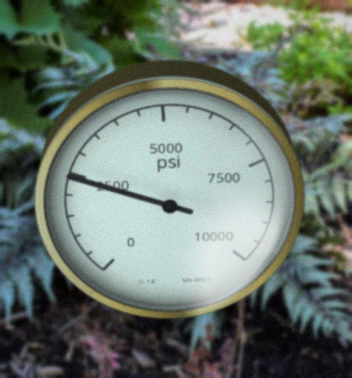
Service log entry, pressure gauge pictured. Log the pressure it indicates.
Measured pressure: 2500 psi
